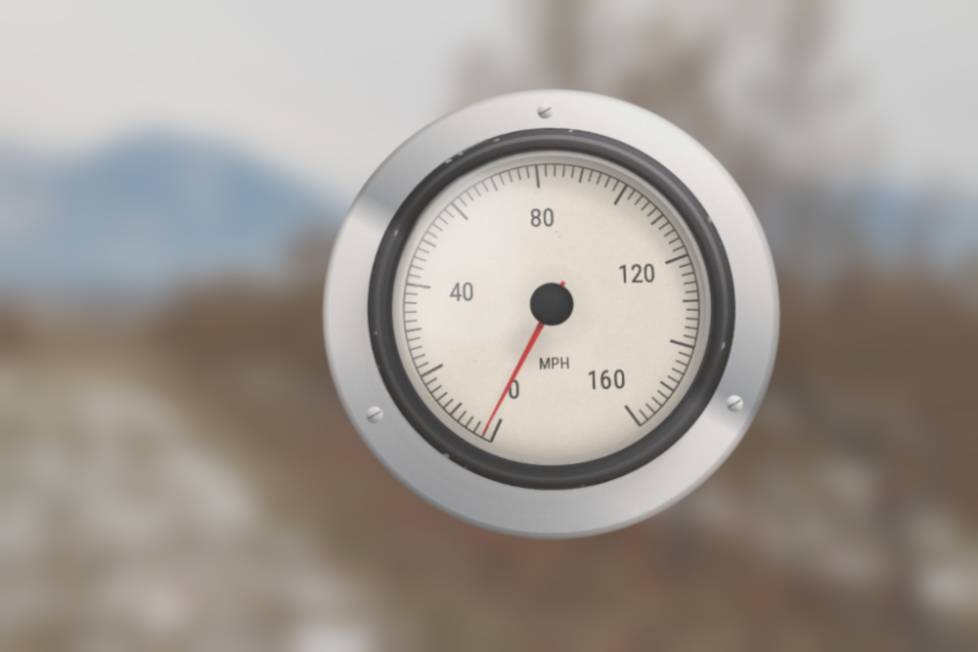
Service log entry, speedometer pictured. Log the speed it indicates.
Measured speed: 2 mph
